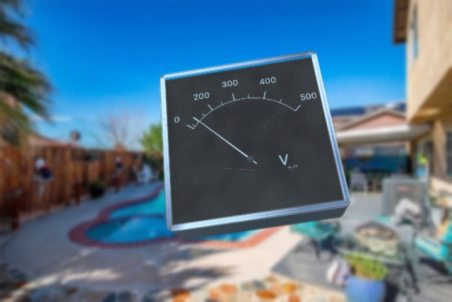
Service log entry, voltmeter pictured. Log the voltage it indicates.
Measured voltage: 100 V
